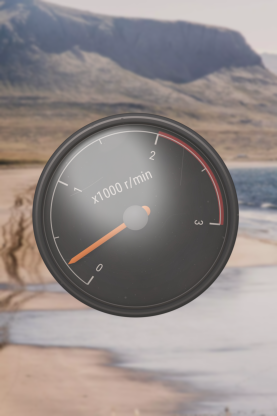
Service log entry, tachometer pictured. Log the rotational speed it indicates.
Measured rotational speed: 250 rpm
